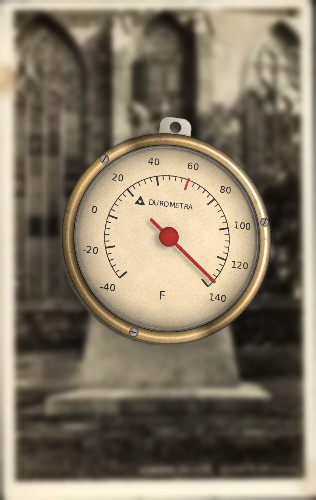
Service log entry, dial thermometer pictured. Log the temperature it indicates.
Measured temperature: 136 °F
